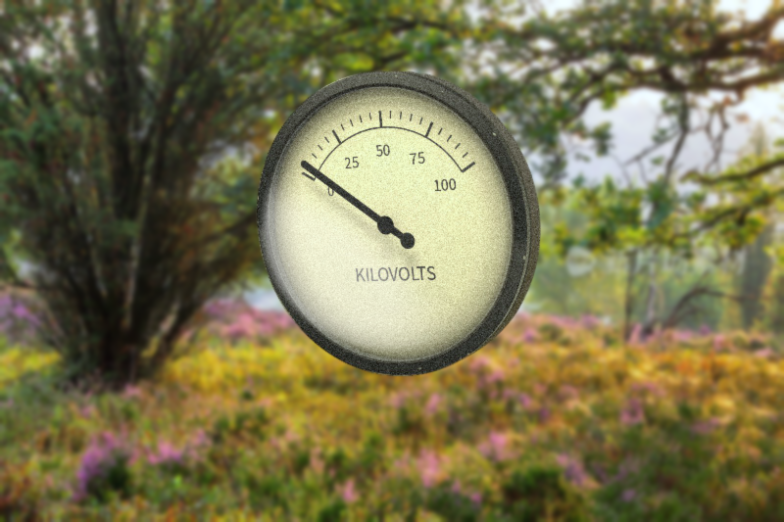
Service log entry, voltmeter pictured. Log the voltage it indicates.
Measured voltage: 5 kV
